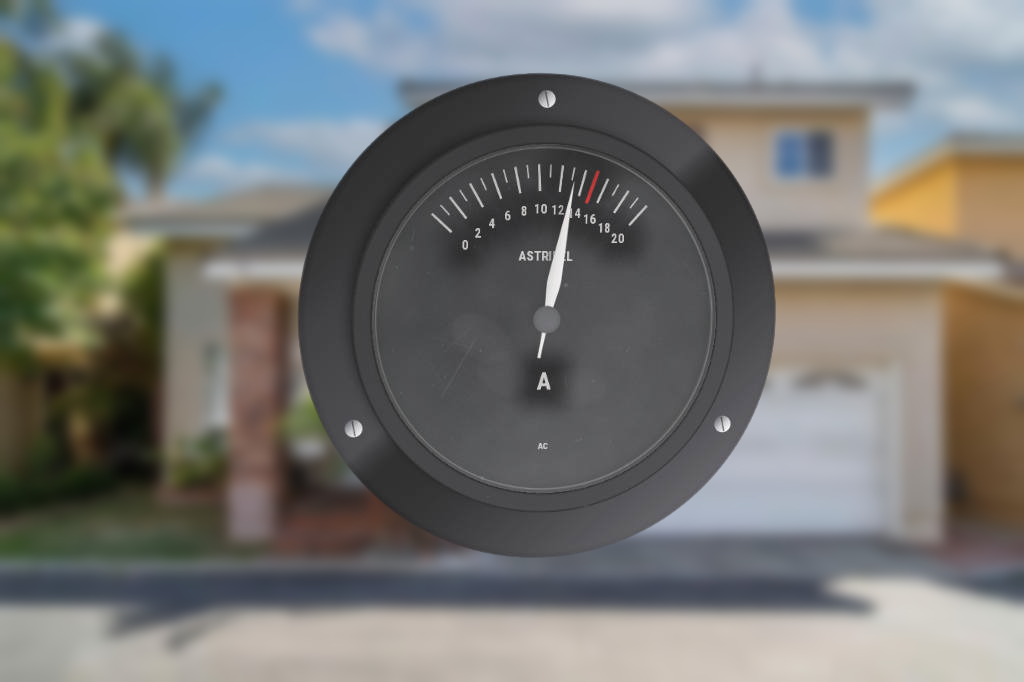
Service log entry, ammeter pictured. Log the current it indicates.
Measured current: 13 A
